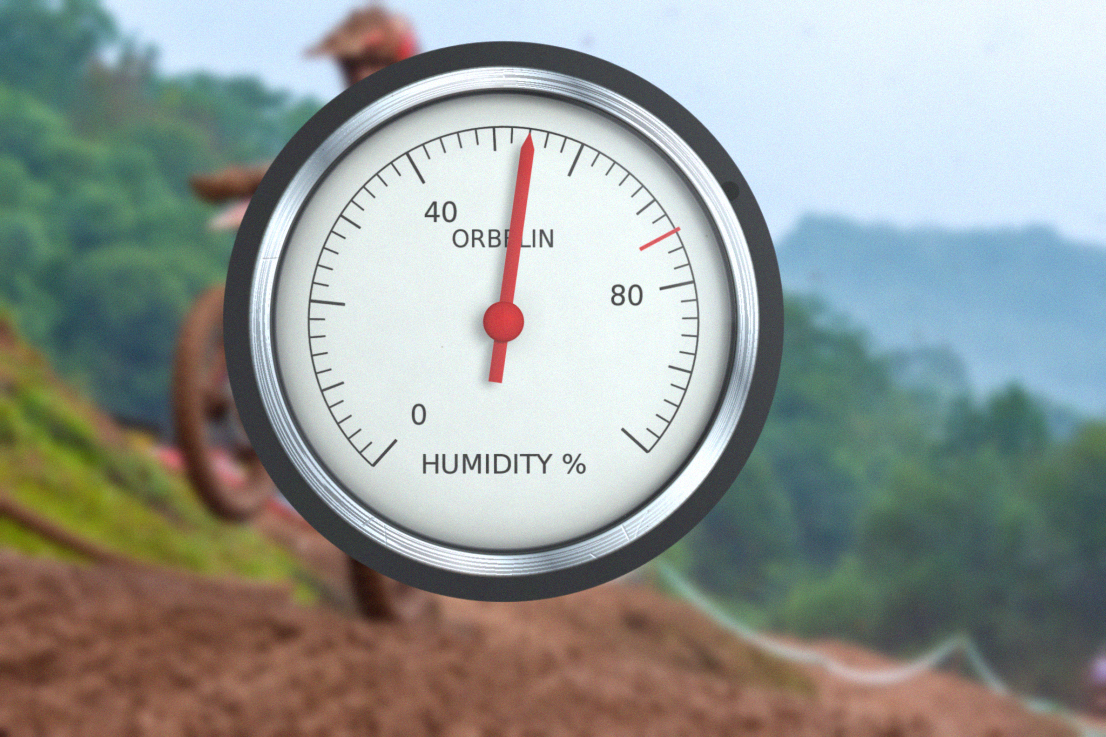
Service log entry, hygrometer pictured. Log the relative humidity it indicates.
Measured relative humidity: 54 %
